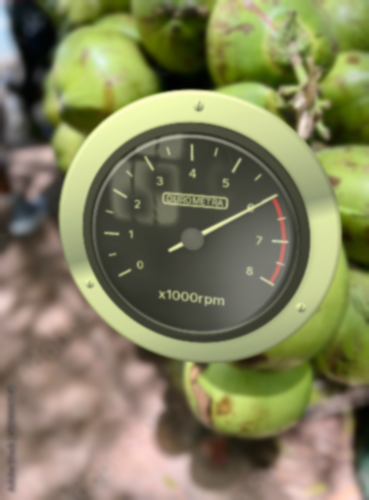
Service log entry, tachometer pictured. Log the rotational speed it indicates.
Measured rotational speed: 6000 rpm
